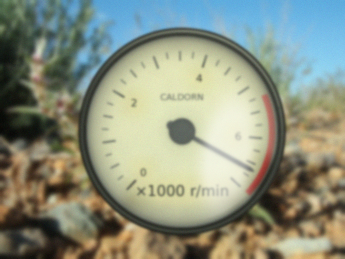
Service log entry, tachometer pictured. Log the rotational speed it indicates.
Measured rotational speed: 6625 rpm
